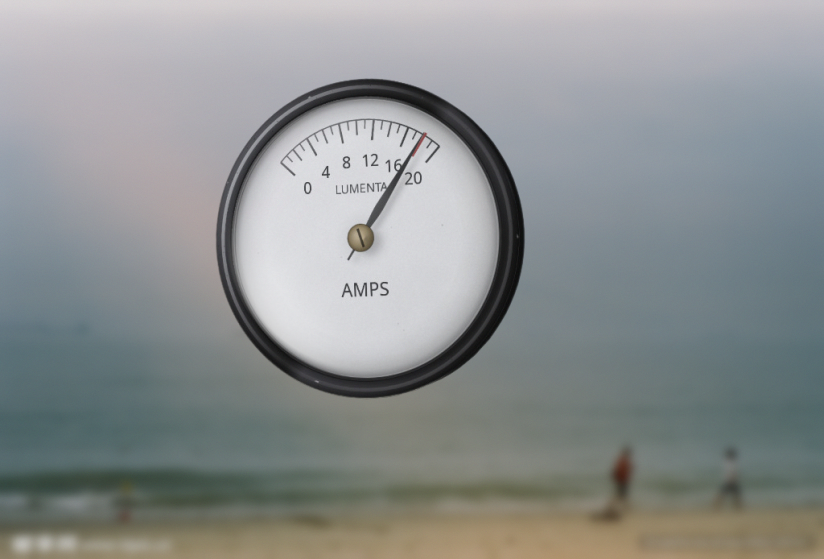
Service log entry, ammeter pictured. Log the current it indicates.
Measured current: 18 A
